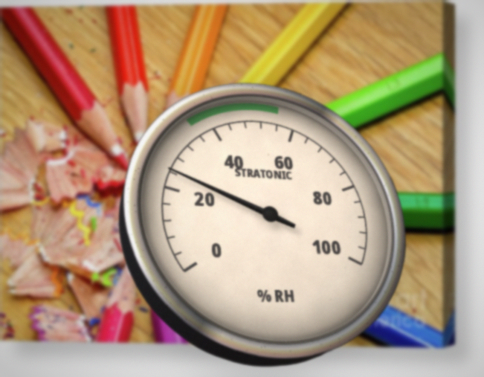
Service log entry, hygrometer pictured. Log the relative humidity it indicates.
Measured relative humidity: 24 %
